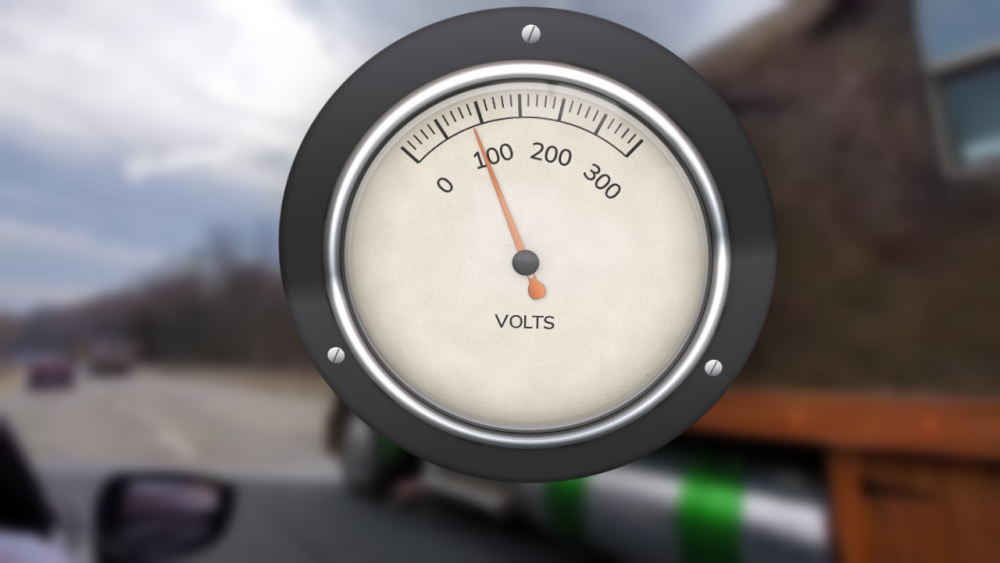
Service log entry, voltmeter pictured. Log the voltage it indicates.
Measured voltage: 90 V
